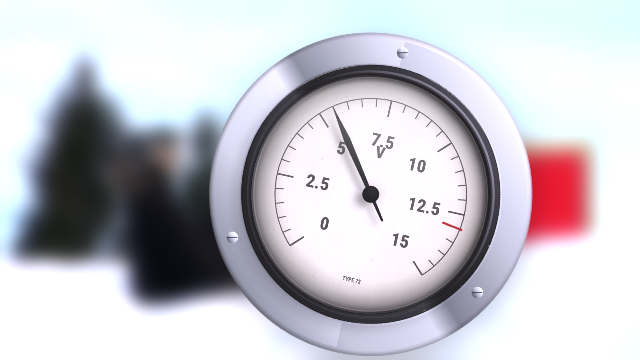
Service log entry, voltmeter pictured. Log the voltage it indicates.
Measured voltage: 5.5 V
